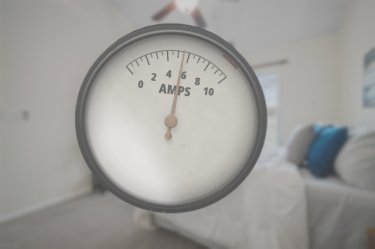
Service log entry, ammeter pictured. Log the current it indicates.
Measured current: 5.5 A
